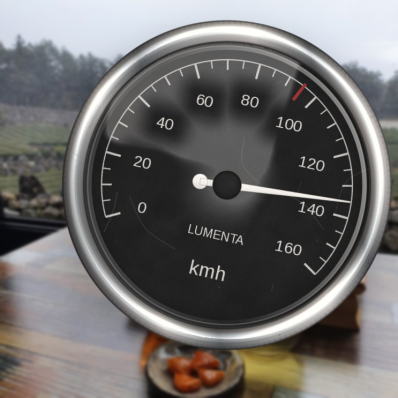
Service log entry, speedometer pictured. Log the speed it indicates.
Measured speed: 135 km/h
